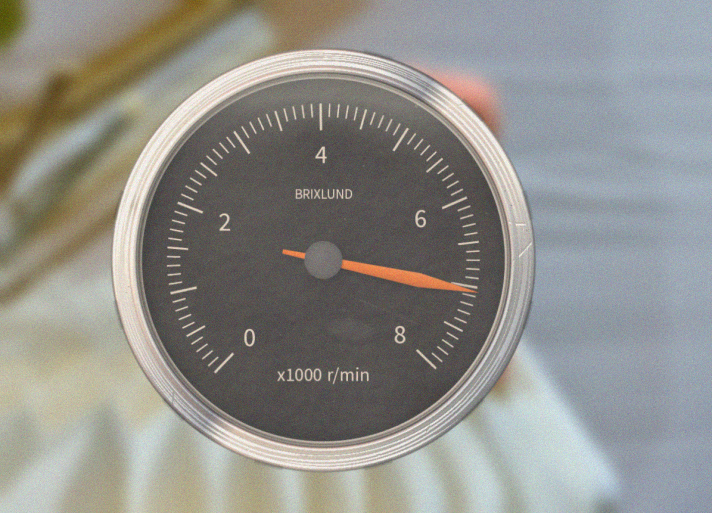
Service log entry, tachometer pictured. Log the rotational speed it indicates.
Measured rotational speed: 7050 rpm
